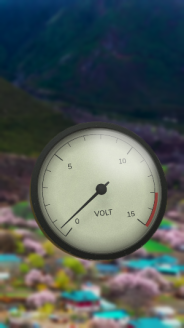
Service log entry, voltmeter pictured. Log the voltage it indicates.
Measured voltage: 0.5 V
